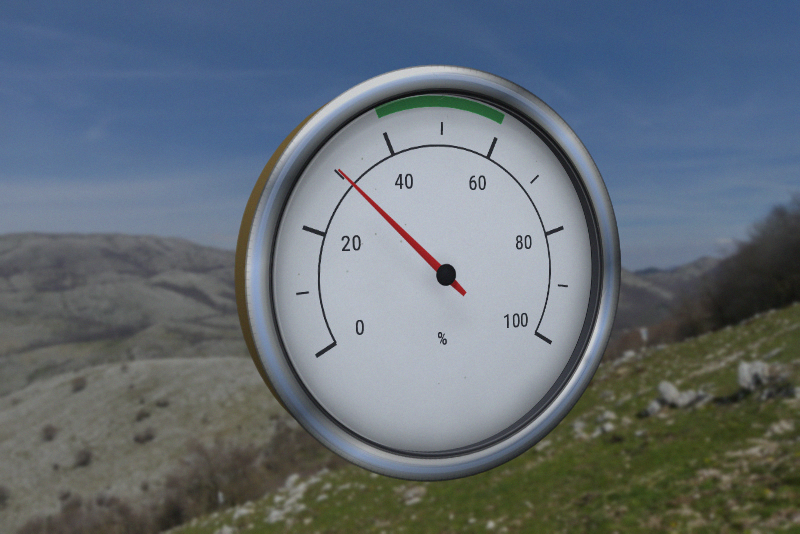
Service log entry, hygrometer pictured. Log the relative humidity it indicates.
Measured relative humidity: 30 %
